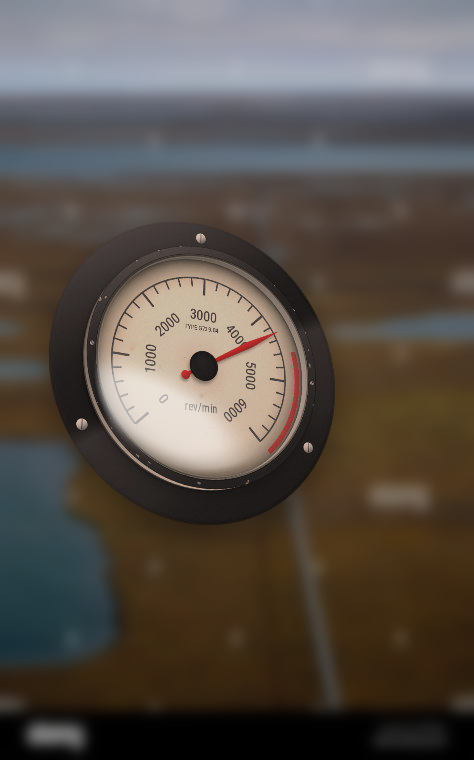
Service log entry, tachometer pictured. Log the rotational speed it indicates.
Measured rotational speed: 4300 rpm
